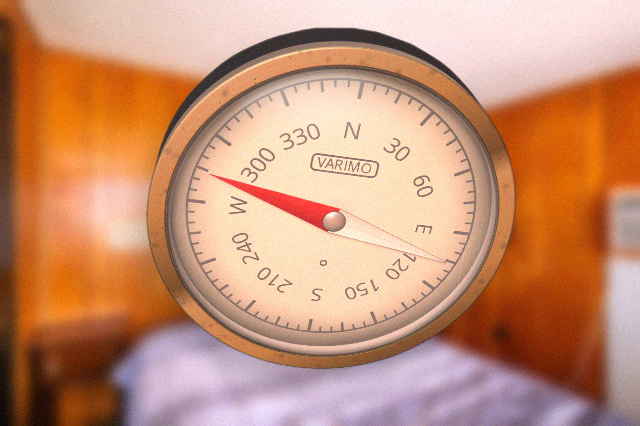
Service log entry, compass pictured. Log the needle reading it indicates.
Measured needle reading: 285 °
